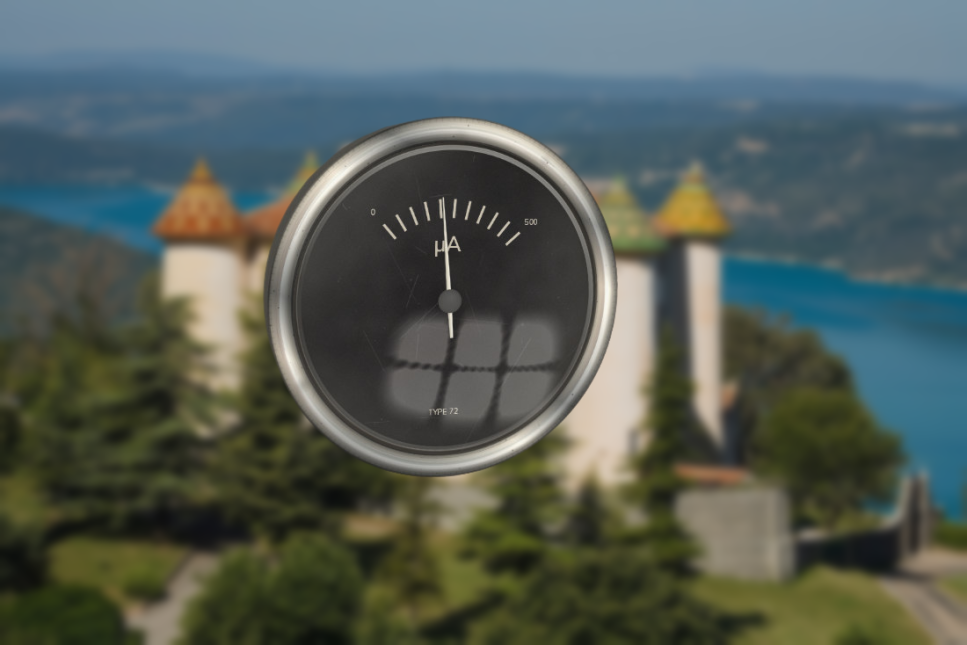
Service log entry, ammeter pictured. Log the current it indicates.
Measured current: 200 µA
